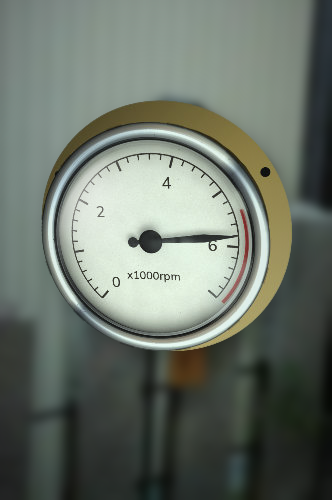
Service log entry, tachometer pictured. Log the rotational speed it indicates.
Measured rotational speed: 5800 rpm
